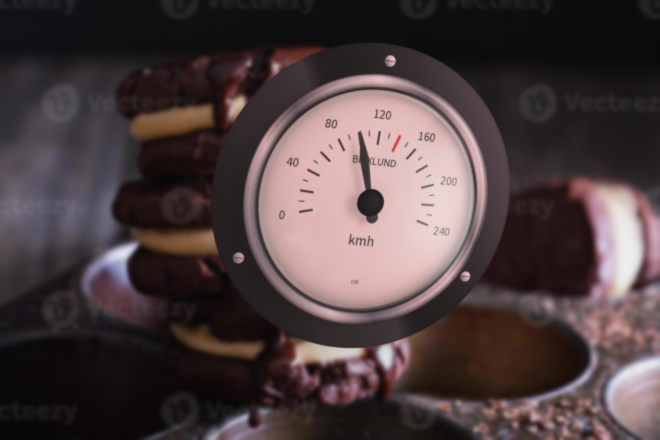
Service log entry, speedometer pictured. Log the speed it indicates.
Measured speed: 100 km/h
